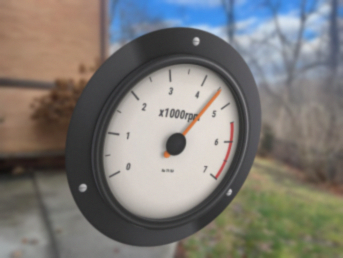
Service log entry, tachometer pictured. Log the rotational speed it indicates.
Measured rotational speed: 4500 rpm
